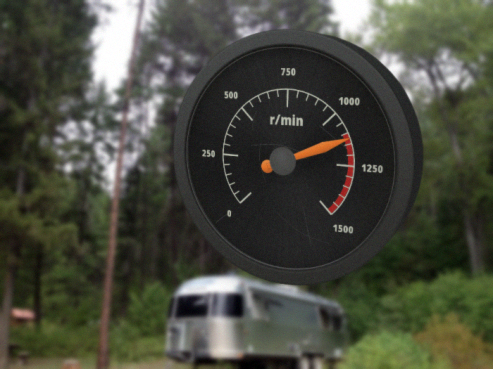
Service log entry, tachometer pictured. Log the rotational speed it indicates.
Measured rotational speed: 1125 rpm
